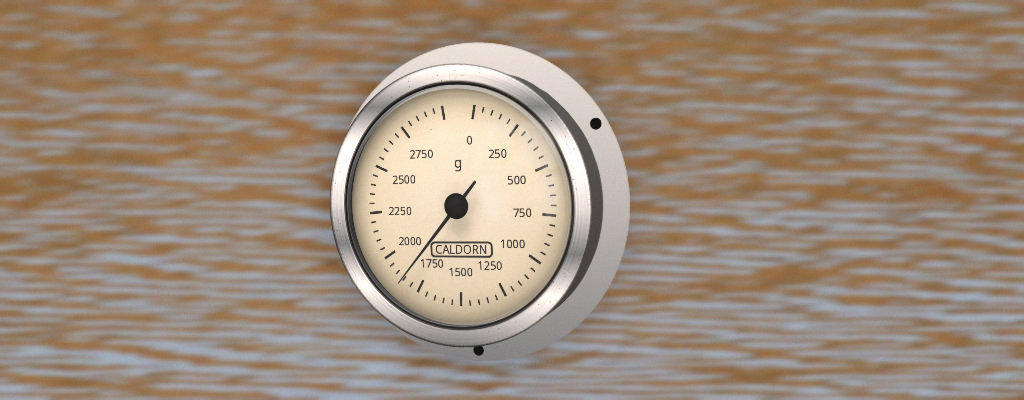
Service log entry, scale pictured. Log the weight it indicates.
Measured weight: 1850 g
